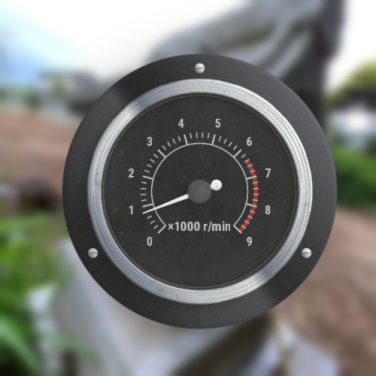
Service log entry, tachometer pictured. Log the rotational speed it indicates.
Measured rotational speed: 800 rpm
